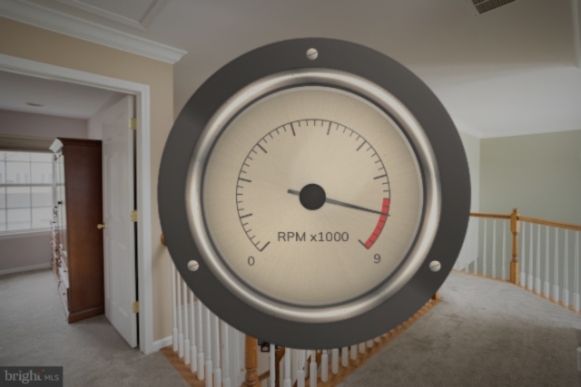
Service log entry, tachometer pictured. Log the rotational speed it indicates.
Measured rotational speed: 8000 rpm
